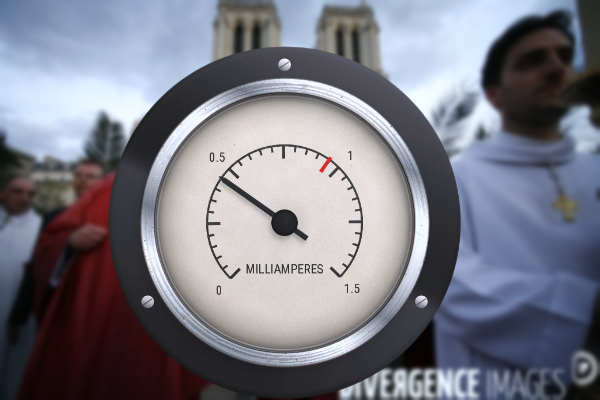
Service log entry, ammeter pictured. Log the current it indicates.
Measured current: 0.45 mA
